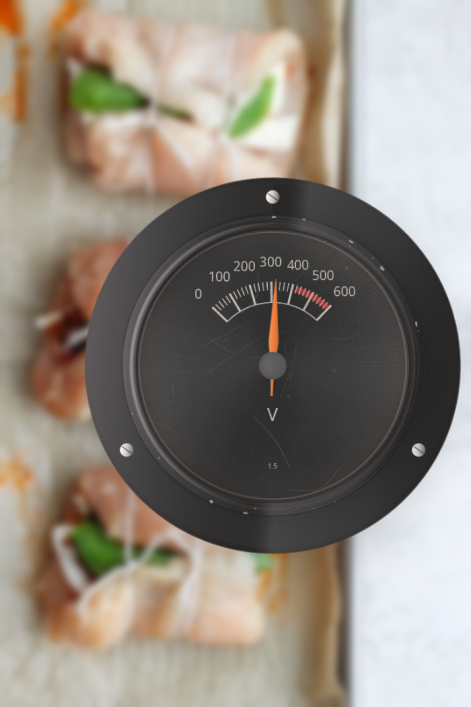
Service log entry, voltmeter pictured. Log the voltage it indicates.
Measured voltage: 320 V
